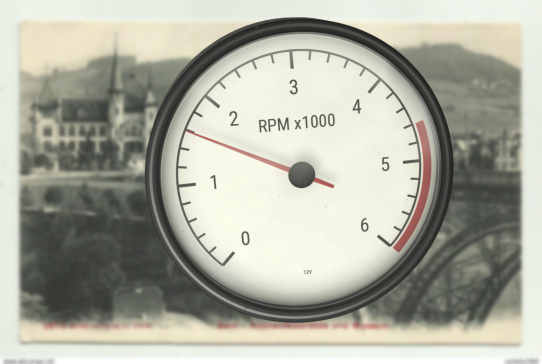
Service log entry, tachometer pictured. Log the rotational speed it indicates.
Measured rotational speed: 1600 rpm
